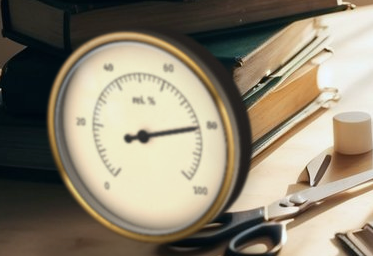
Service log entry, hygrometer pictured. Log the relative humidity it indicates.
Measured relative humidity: 80 %
